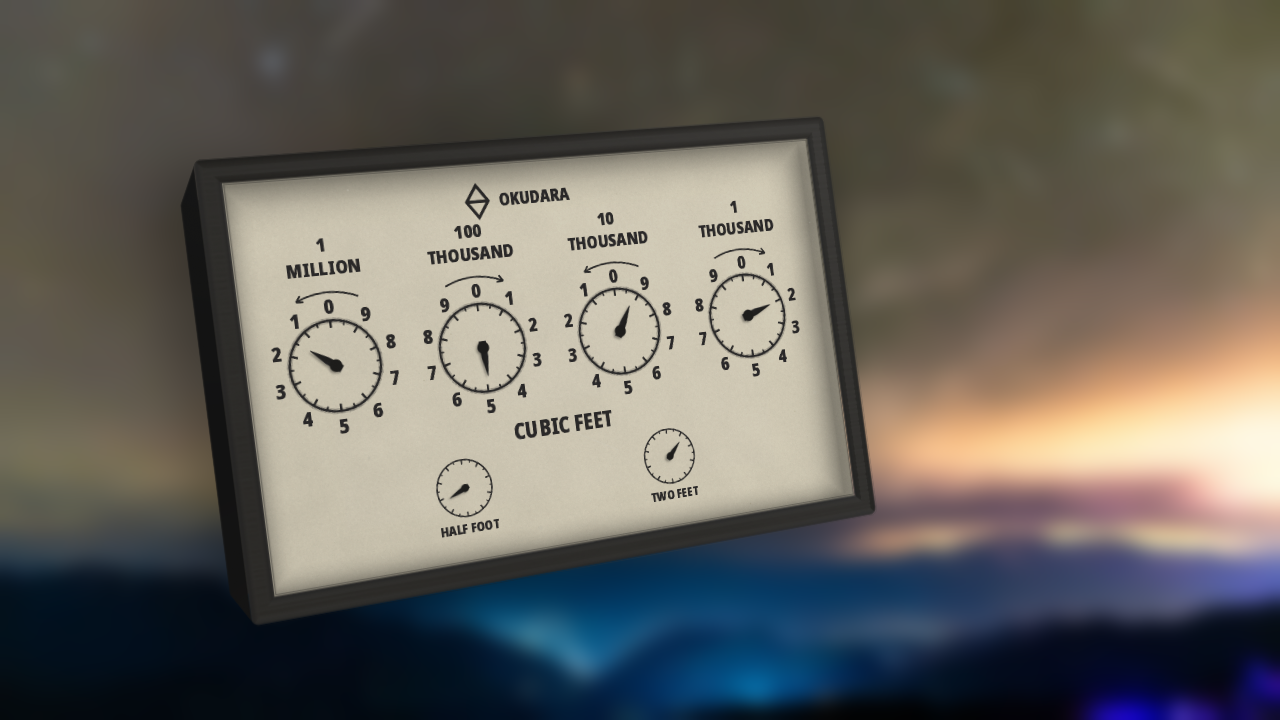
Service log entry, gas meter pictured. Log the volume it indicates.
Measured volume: 149200 ft³
